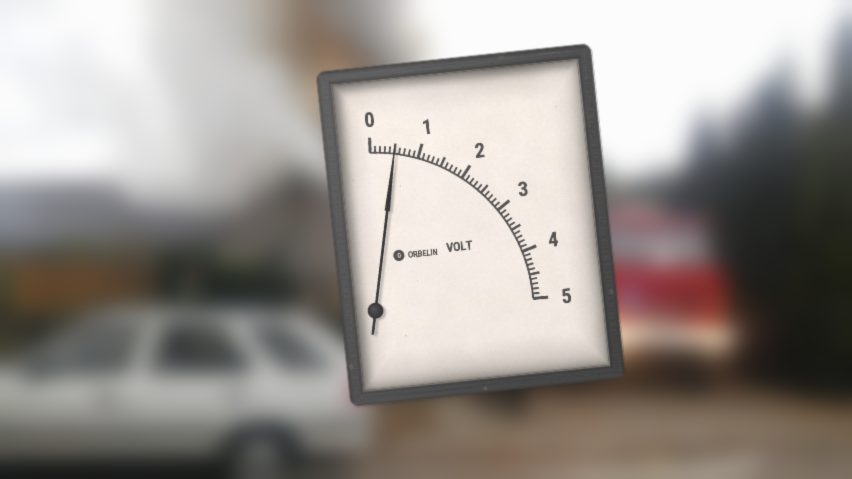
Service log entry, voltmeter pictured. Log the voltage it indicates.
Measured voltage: 0.5 V
